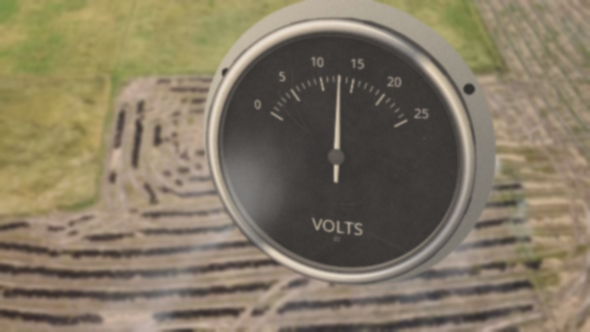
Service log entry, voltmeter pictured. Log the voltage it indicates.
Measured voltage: 13 V
